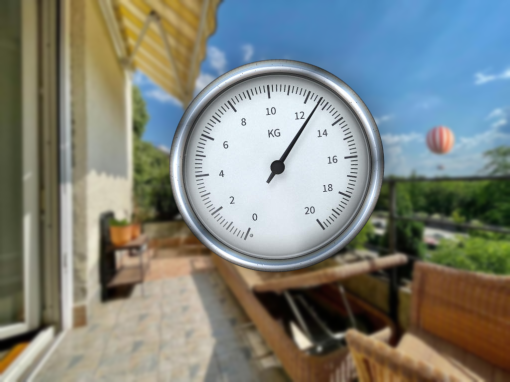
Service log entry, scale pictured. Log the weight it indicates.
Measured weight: 12.6 kg
